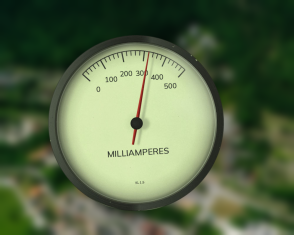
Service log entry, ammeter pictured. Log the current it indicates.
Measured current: 320 mA
